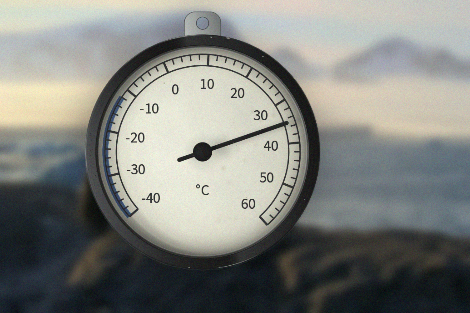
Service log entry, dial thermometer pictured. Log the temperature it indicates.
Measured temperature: 35 °C
